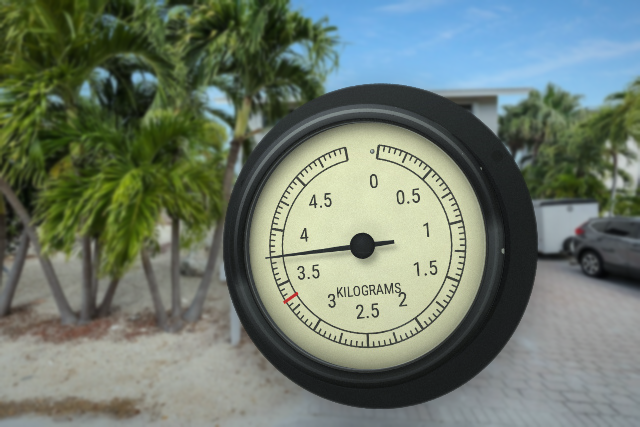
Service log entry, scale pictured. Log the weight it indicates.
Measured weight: 3.75 kg
